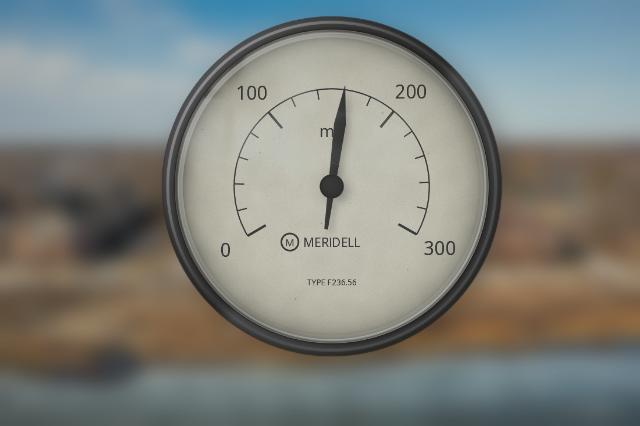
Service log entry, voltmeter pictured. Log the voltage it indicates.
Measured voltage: 160 mV
